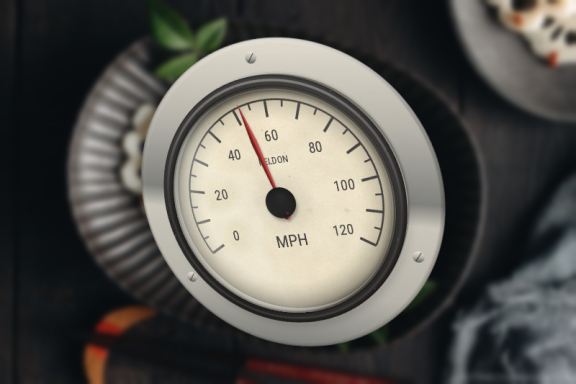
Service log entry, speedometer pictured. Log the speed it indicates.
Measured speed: 52.5 mph
